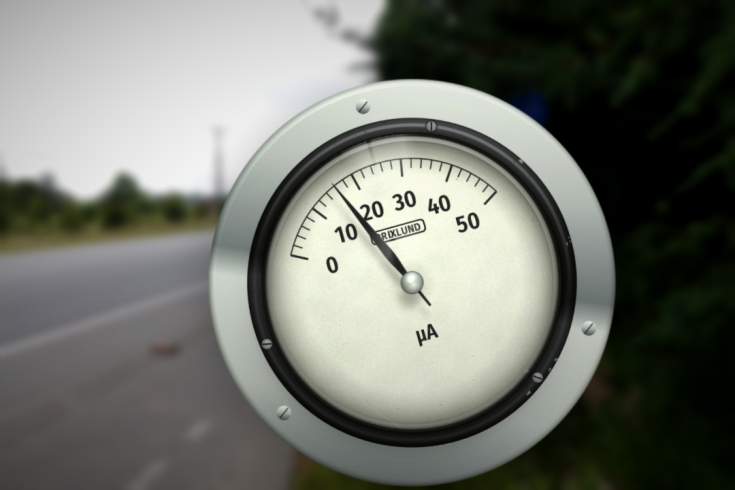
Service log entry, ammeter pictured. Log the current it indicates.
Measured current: 16 µA
